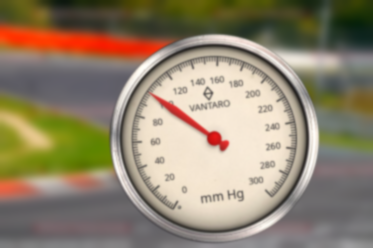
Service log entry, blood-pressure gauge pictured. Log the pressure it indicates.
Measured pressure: 100 mmHg
